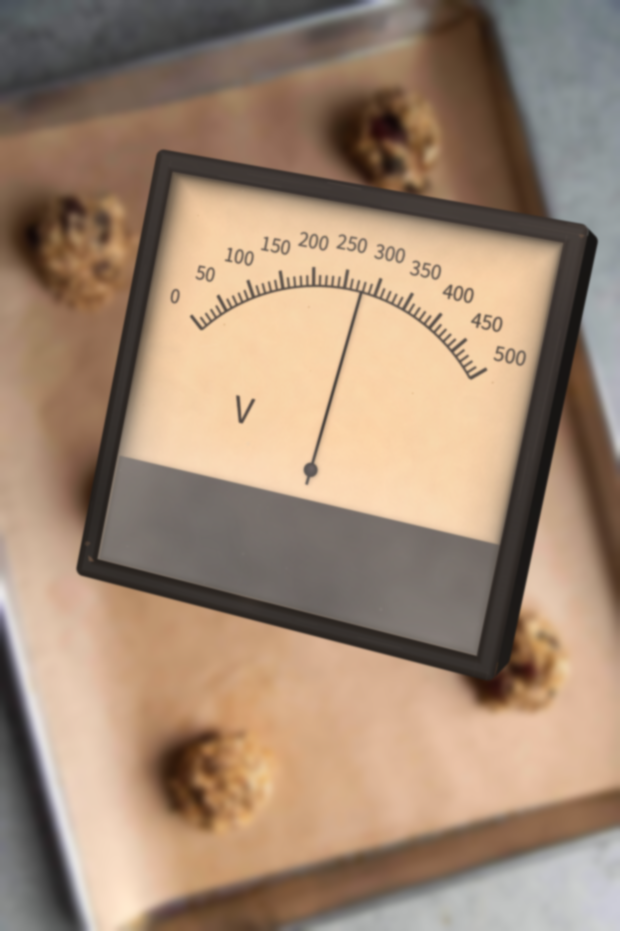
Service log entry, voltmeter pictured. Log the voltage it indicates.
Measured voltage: 280 V
